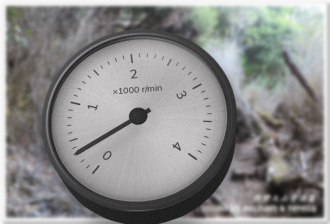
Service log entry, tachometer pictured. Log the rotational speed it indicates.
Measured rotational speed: 300 rpm
